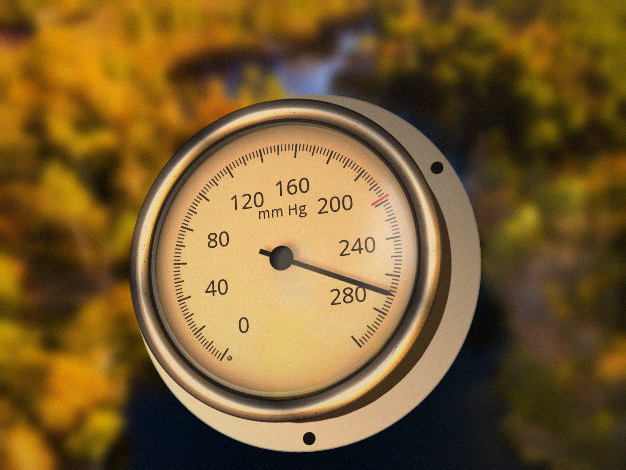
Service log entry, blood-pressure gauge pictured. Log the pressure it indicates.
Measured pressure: 270 mmHg
